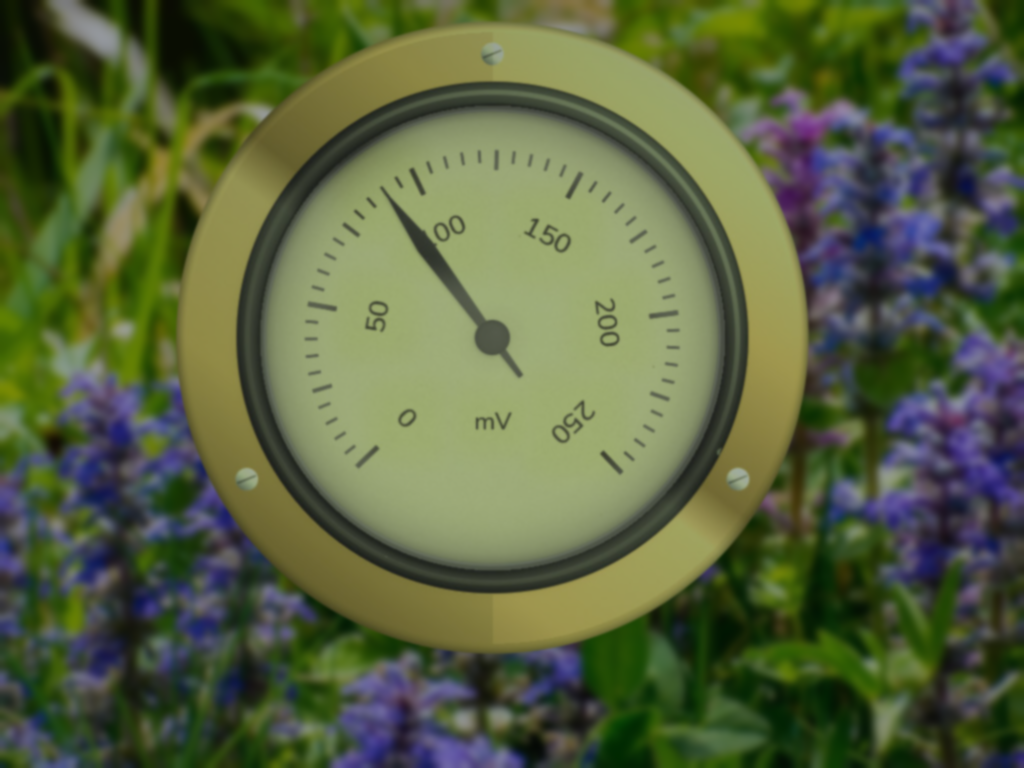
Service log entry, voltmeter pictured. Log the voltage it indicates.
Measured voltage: 90 mV
